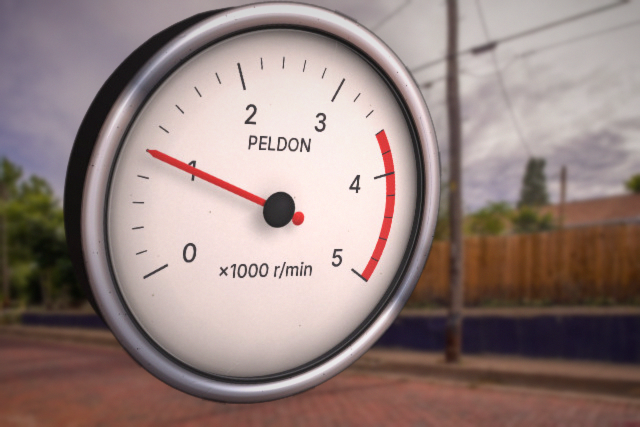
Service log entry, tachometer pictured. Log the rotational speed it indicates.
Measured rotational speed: 1000 rpm
